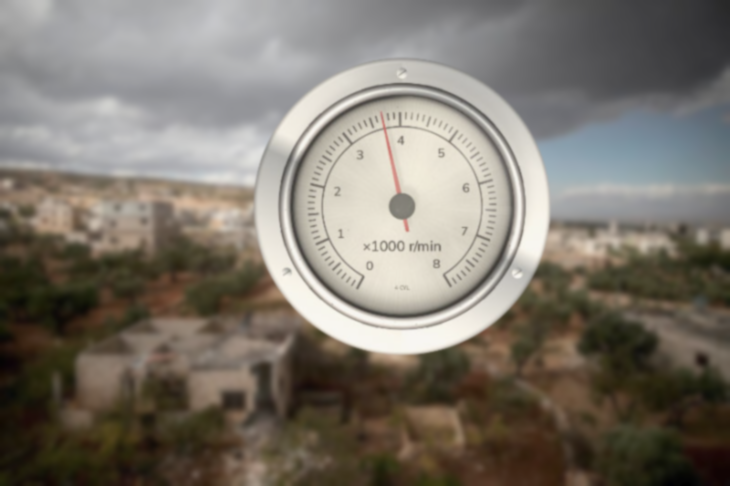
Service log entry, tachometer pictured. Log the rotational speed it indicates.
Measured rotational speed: 3700 rpm
